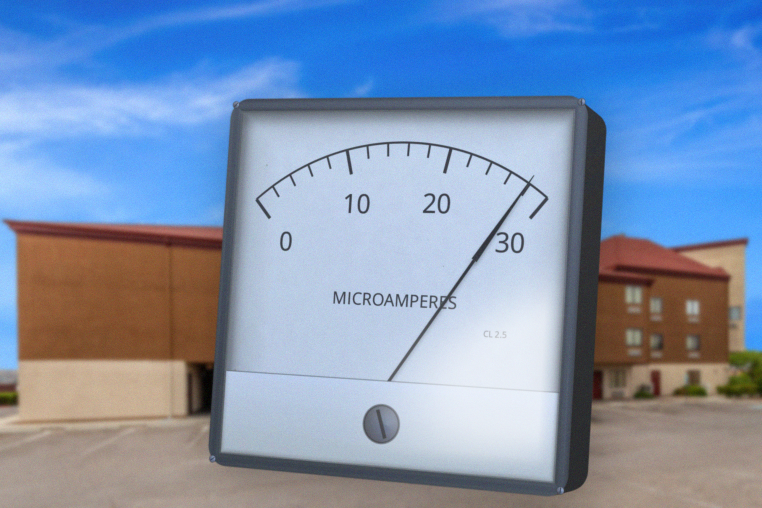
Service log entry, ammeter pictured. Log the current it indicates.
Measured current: 28 µA
